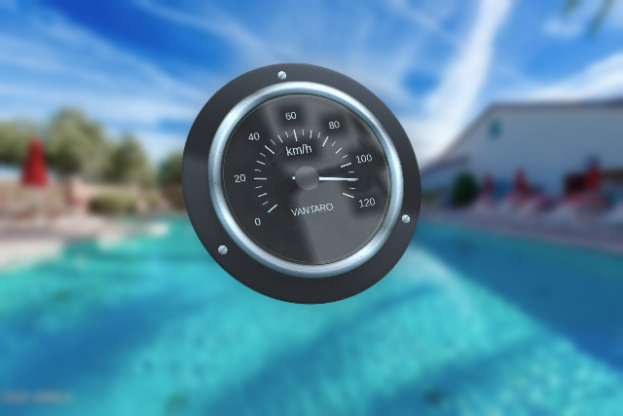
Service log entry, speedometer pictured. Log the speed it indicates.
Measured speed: 110 km/h
